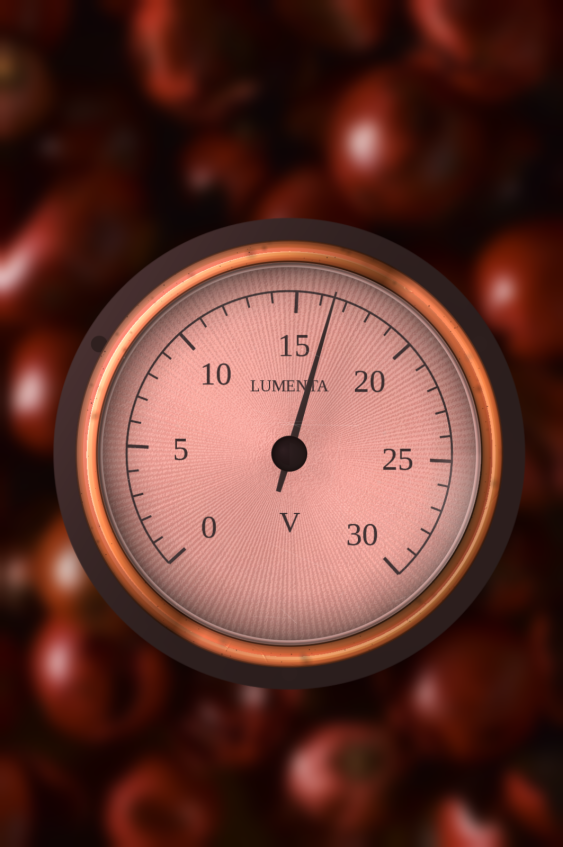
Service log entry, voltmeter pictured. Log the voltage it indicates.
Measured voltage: 16.5 V
